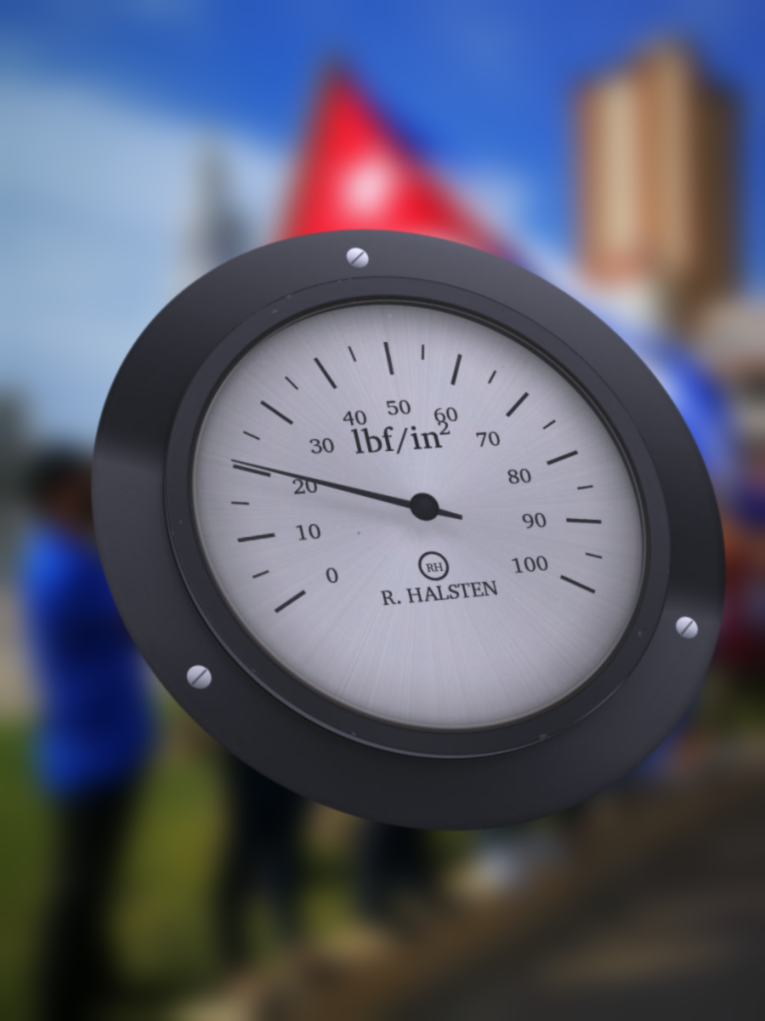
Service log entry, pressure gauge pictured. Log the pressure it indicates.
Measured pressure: 20 psi
